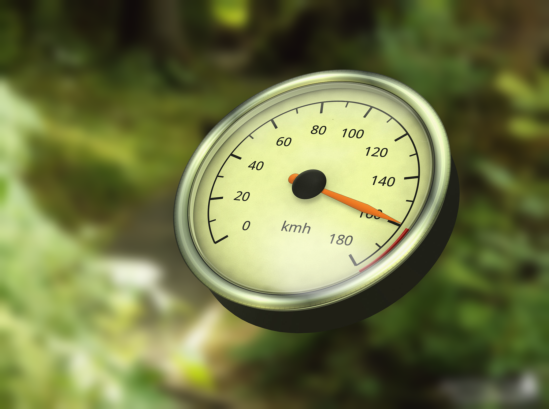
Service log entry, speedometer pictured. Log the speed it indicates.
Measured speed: 160 km/h
